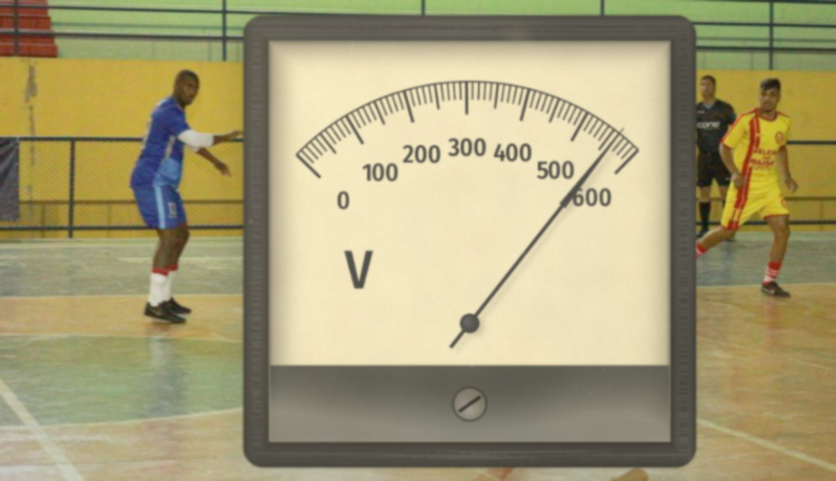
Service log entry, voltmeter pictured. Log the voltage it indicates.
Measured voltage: 560 V
